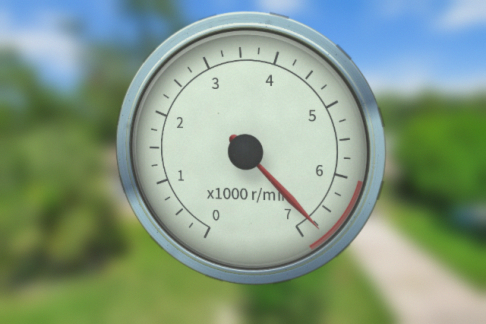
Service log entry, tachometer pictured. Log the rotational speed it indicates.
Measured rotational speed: 6750 rpm
